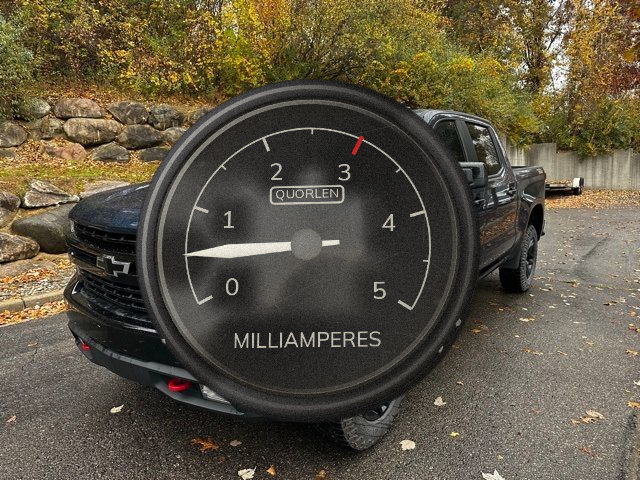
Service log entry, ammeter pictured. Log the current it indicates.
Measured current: 0.5 mA
